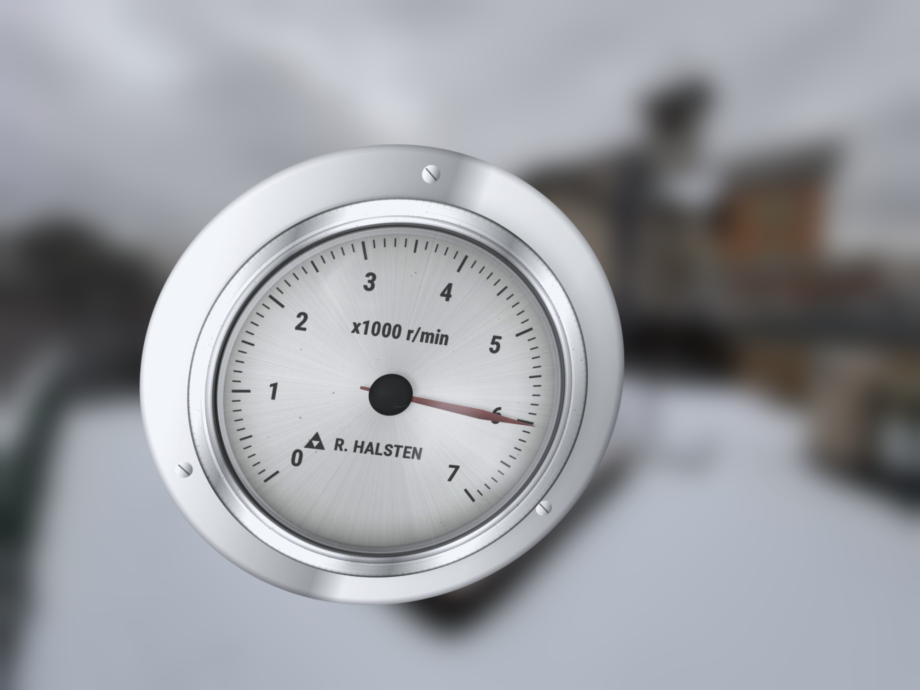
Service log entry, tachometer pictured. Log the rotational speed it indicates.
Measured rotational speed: 6000 rpm
